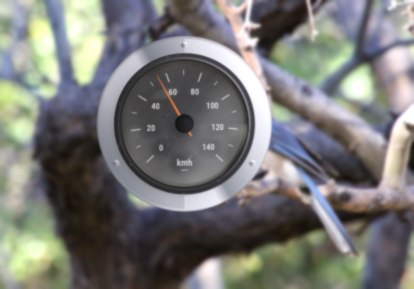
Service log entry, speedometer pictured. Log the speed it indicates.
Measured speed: 55 km/h
